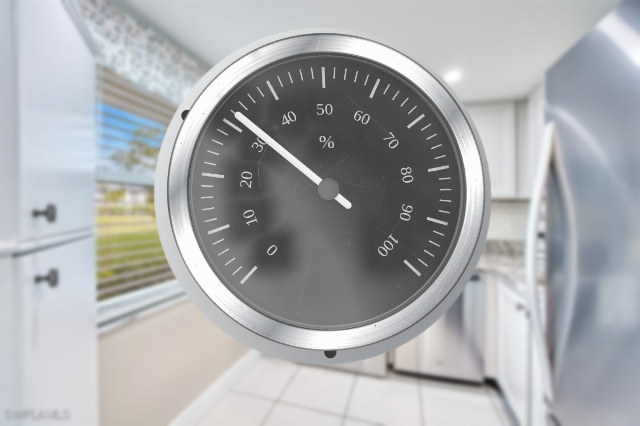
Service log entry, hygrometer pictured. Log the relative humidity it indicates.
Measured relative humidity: 32 %
